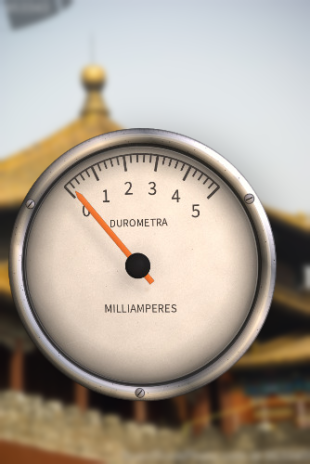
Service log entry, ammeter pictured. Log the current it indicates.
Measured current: 0.2 mA
